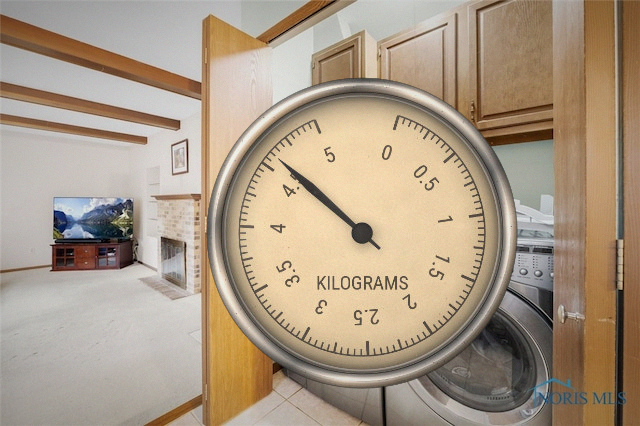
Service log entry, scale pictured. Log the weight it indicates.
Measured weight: 4.6 kg
